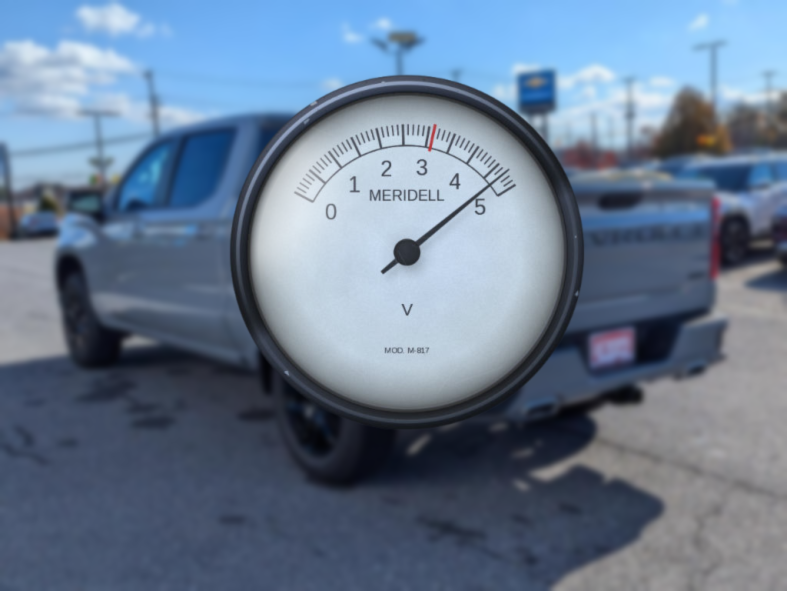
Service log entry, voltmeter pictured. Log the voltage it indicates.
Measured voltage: 4.7 V
